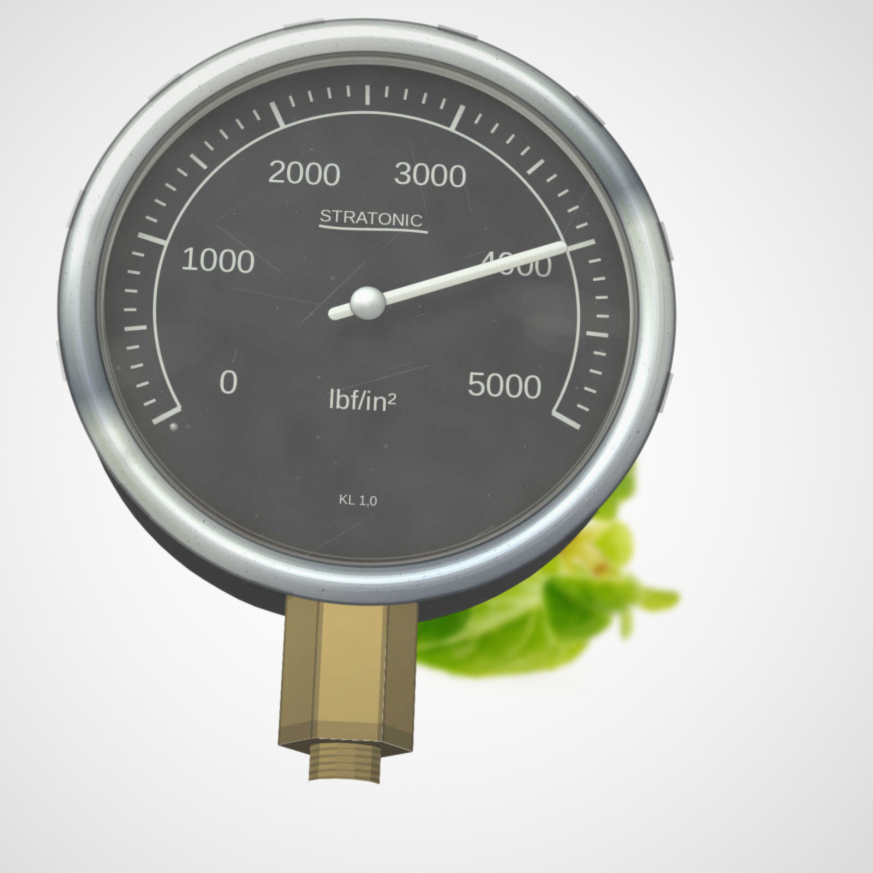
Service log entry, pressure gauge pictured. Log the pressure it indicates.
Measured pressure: 4000 psi
